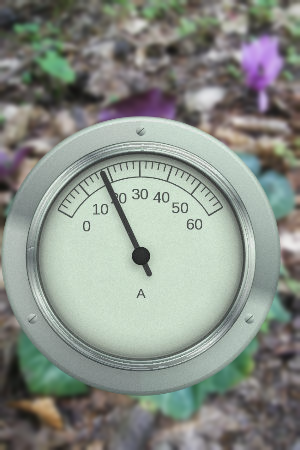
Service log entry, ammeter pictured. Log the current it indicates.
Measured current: 18 A
